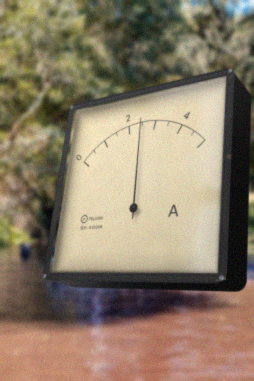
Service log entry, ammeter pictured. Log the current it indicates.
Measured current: 2.5 A
